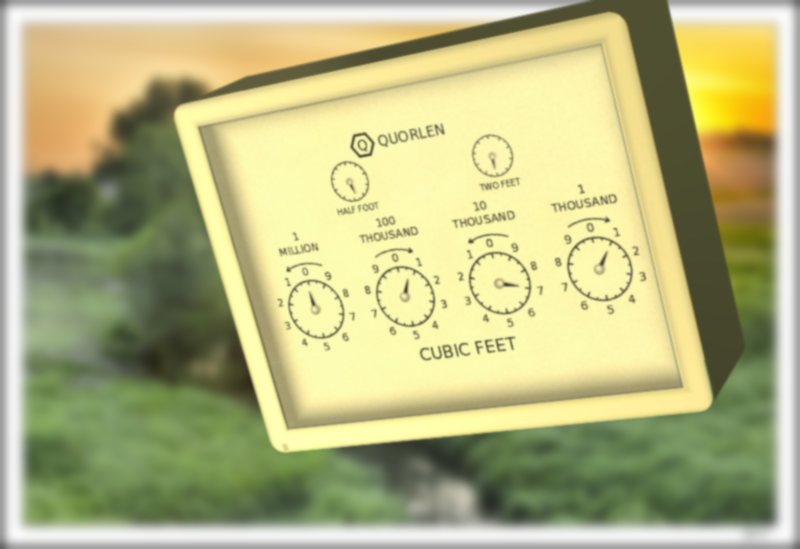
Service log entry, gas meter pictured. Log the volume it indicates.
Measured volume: 7100 ft³
